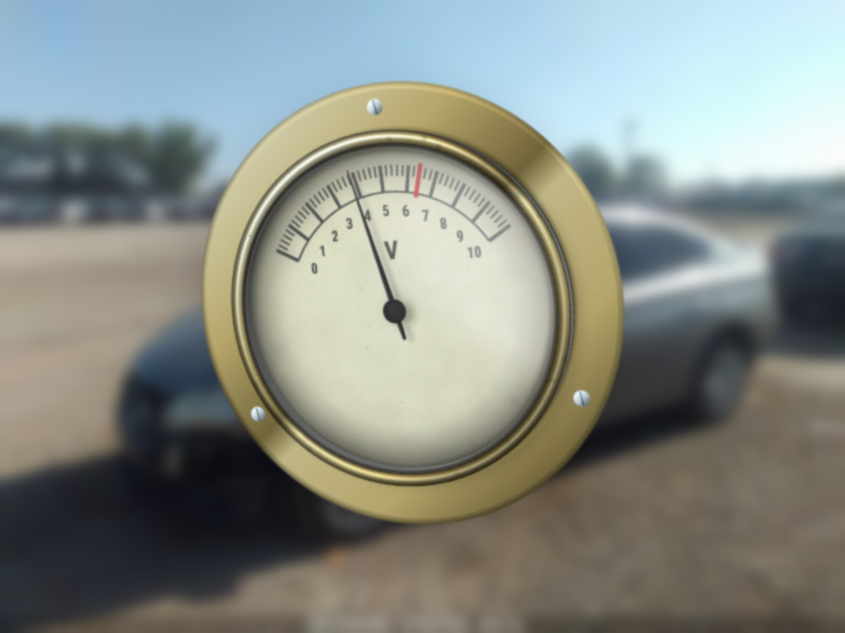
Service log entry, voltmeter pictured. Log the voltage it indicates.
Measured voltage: 4 V
